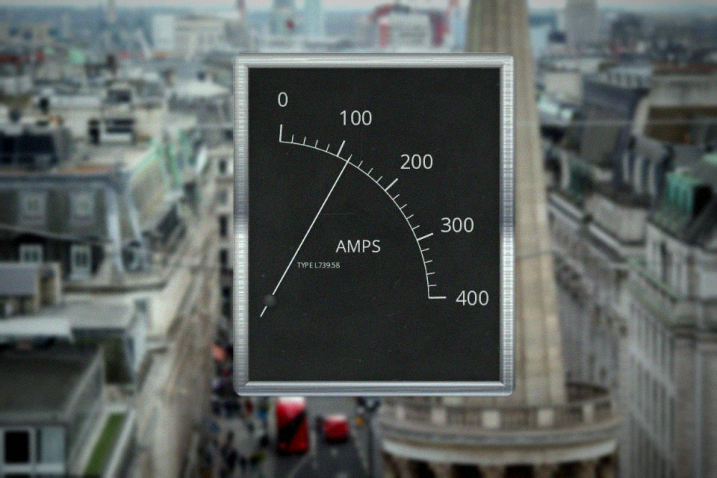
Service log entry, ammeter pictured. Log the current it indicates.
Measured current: 120 A
